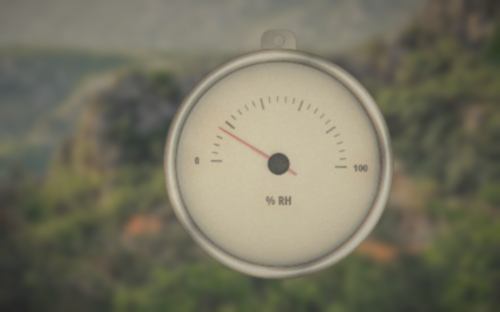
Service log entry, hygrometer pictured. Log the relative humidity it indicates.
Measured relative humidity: 16 %
